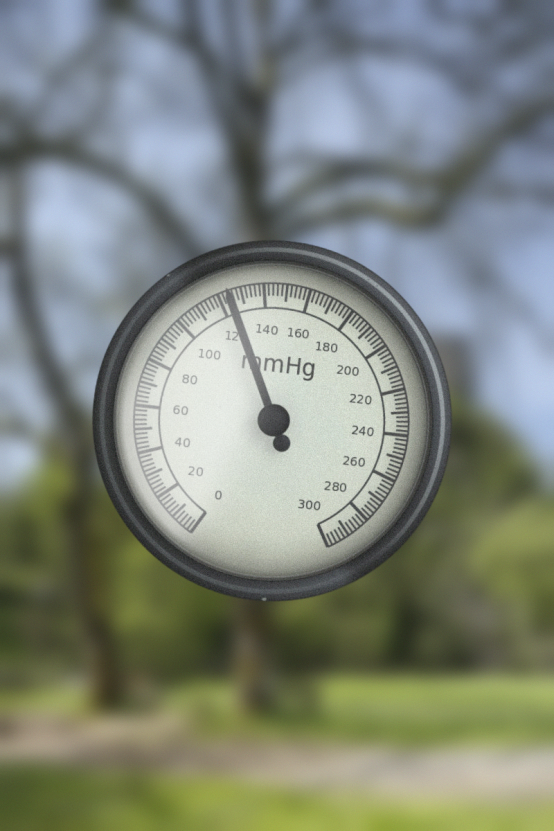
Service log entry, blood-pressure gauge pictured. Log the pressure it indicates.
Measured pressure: 124 mmHg
